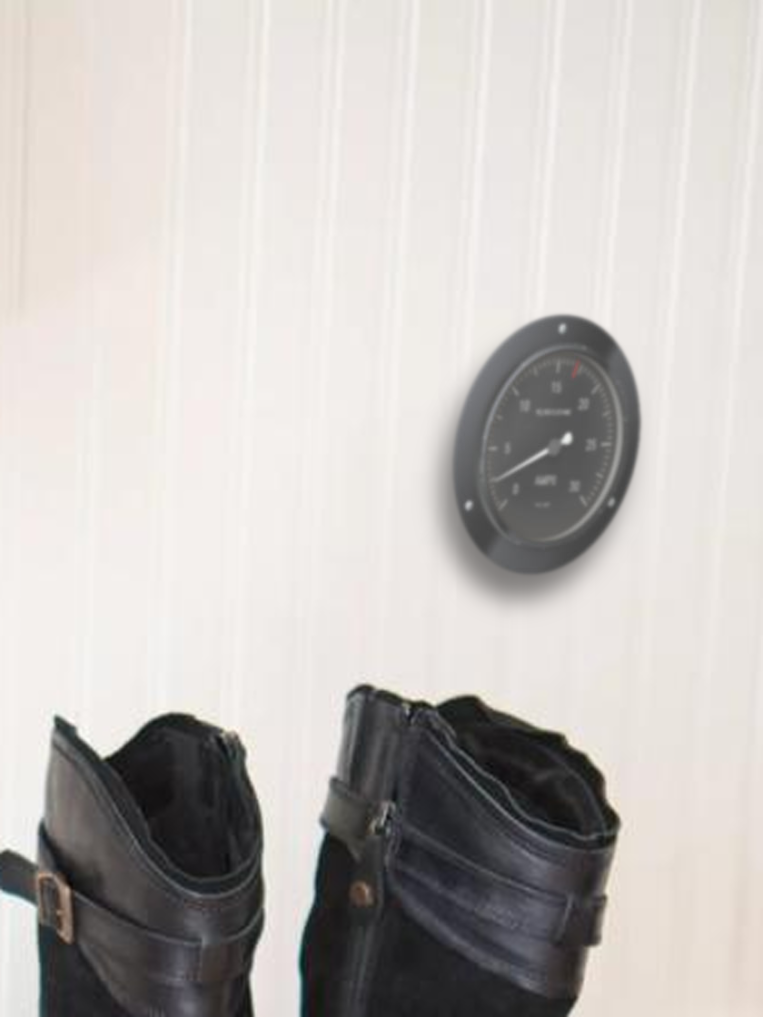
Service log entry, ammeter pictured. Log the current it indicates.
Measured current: 2.5 A
